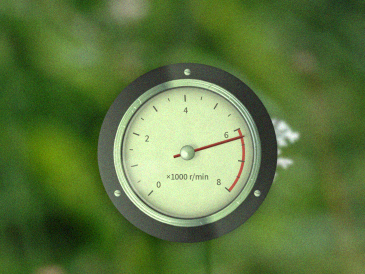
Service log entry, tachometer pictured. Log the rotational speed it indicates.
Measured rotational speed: 6250 rpm
